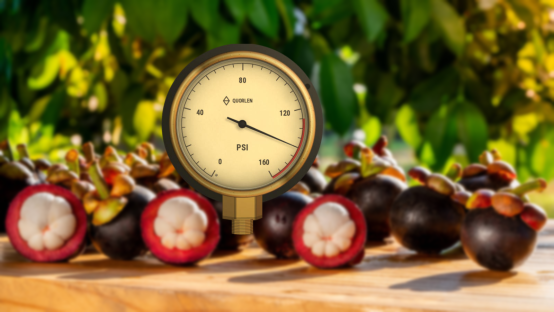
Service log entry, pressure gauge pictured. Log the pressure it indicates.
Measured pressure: 140 psi
